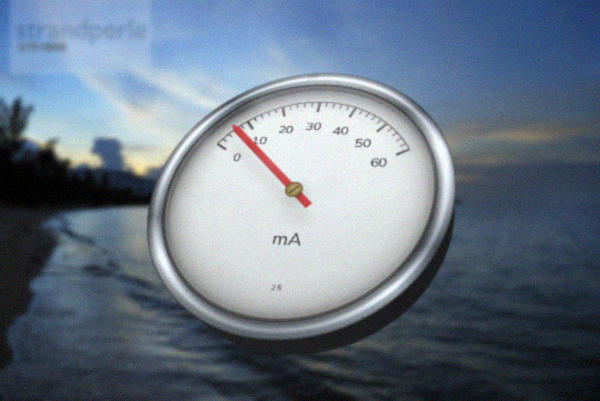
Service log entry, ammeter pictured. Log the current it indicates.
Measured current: 6 mA
